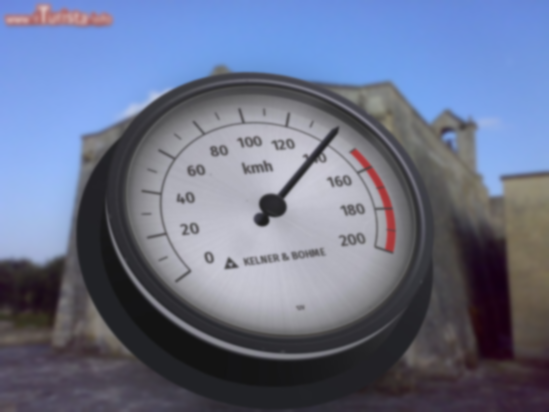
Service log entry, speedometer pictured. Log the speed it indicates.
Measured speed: 140 km/h
